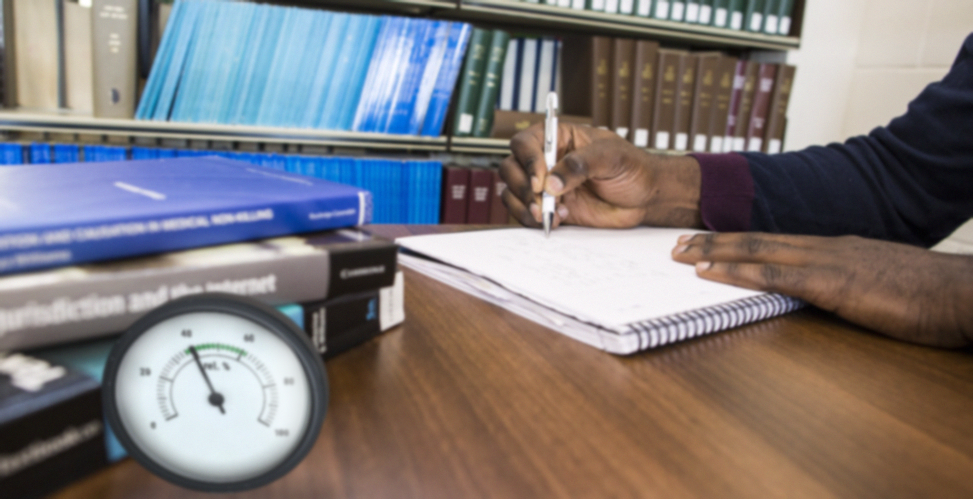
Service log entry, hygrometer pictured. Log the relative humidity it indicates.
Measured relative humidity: 40 %
